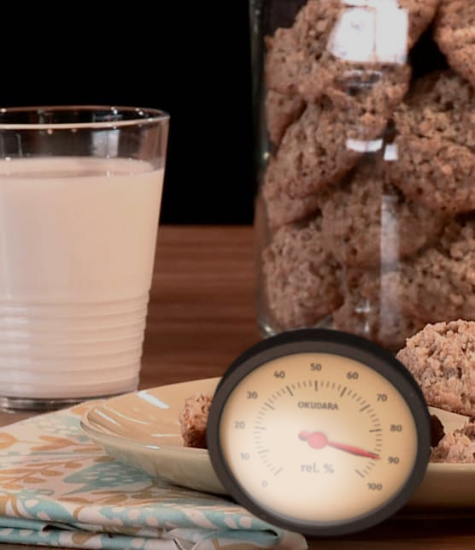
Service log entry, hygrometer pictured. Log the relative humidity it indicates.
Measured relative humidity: 90 %
